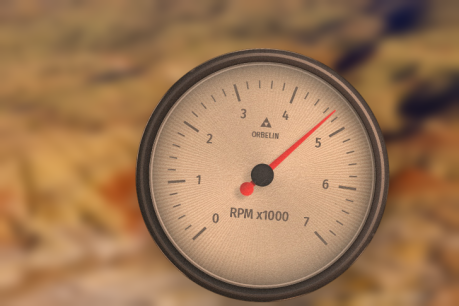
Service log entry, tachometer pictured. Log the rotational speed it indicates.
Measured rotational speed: 4700 rpm
